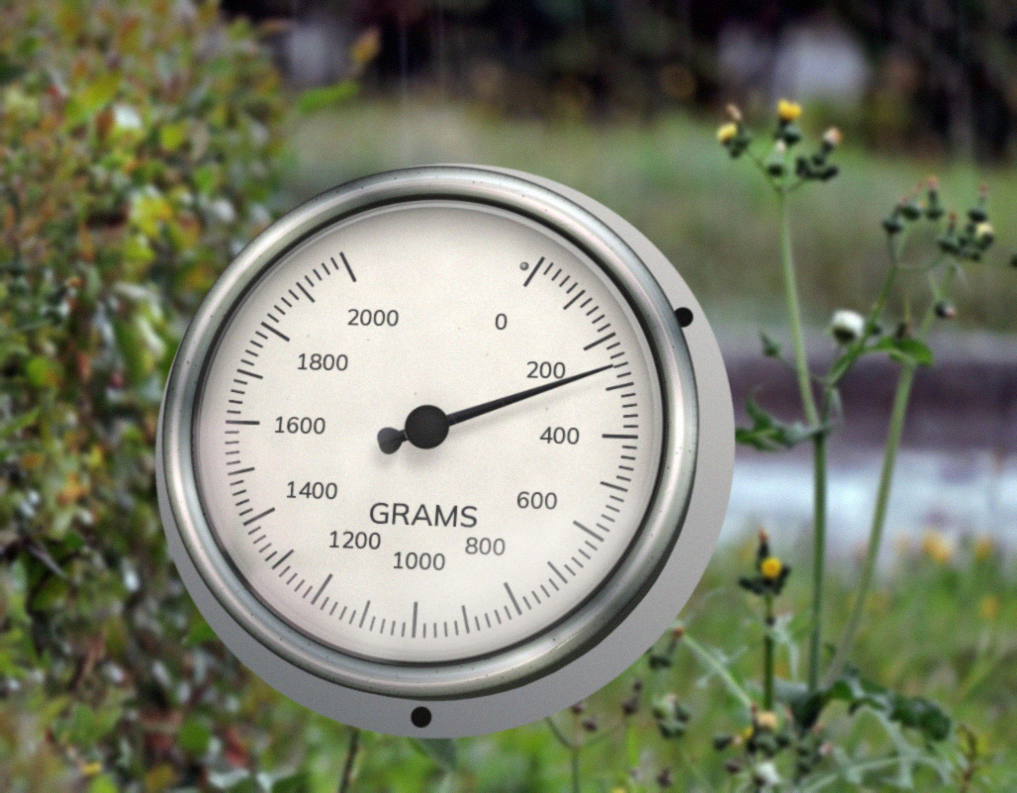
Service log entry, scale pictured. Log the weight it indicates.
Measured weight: 260 g
